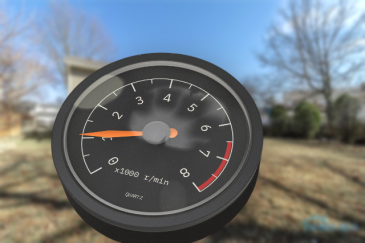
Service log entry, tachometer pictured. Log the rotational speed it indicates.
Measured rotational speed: 1000 rpm
